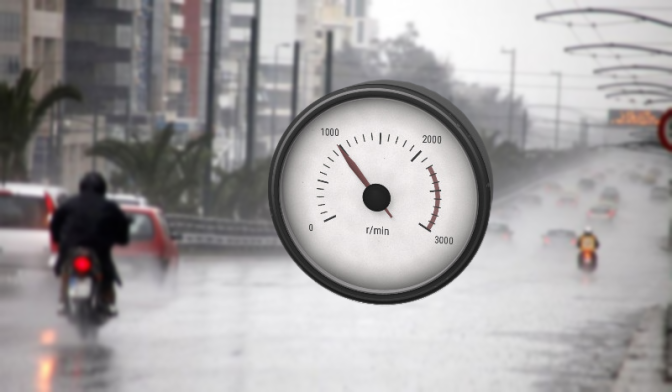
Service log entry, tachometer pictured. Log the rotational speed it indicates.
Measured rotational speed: 1000 rpm
